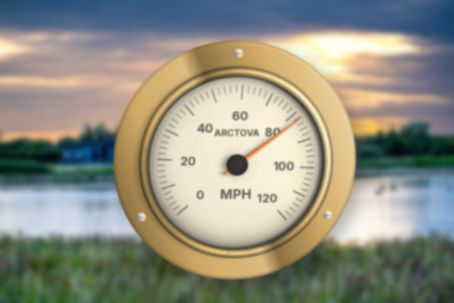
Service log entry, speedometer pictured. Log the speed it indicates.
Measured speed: 82 mph
